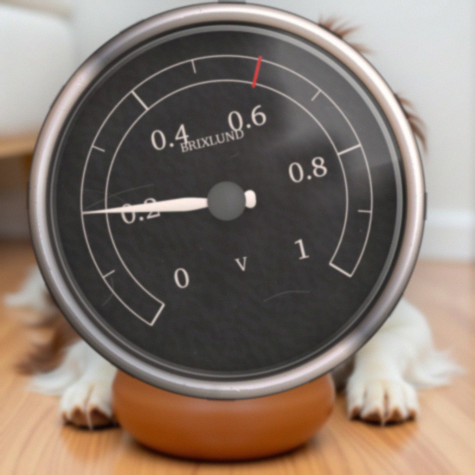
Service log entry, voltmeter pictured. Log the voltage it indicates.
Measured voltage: 0.2 V
